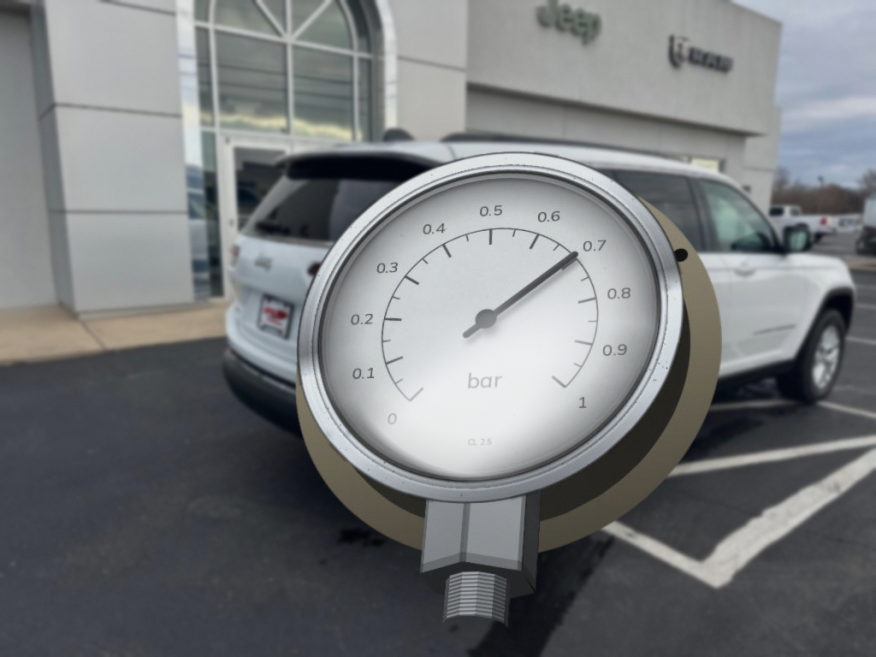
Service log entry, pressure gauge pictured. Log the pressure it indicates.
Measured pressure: 0.7 bar
